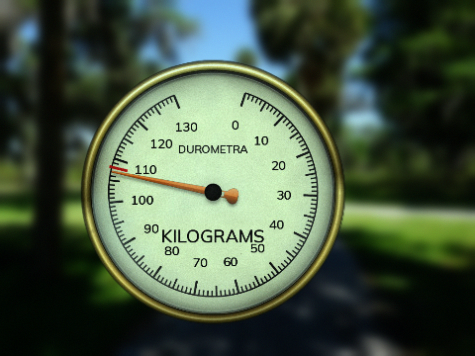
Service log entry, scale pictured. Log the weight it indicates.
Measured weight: 107 kg
